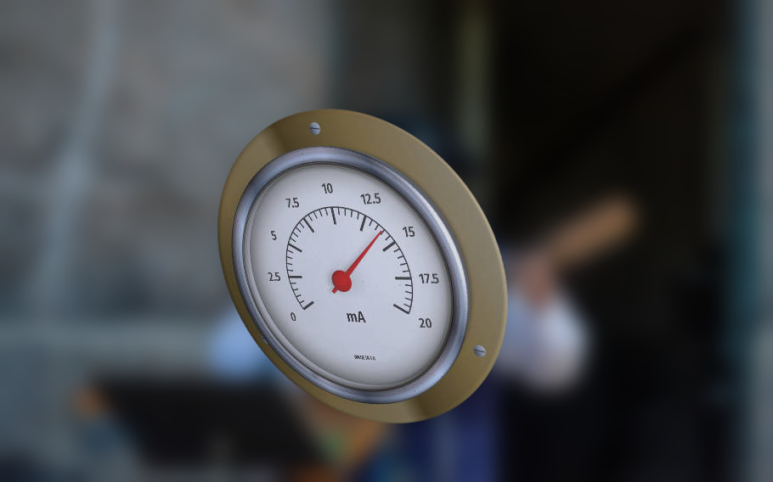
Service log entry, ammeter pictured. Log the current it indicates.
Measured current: 14 mA
